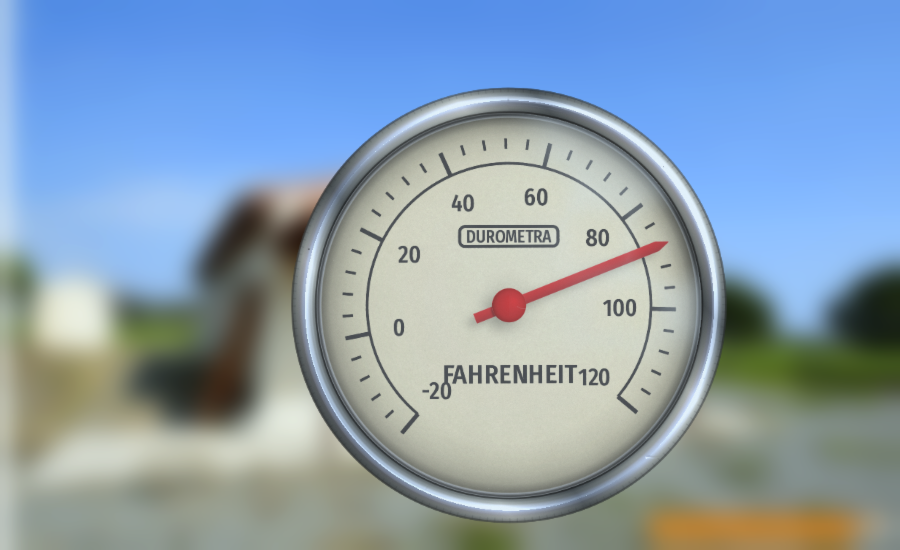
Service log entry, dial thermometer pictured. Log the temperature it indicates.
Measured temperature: 88 °F
